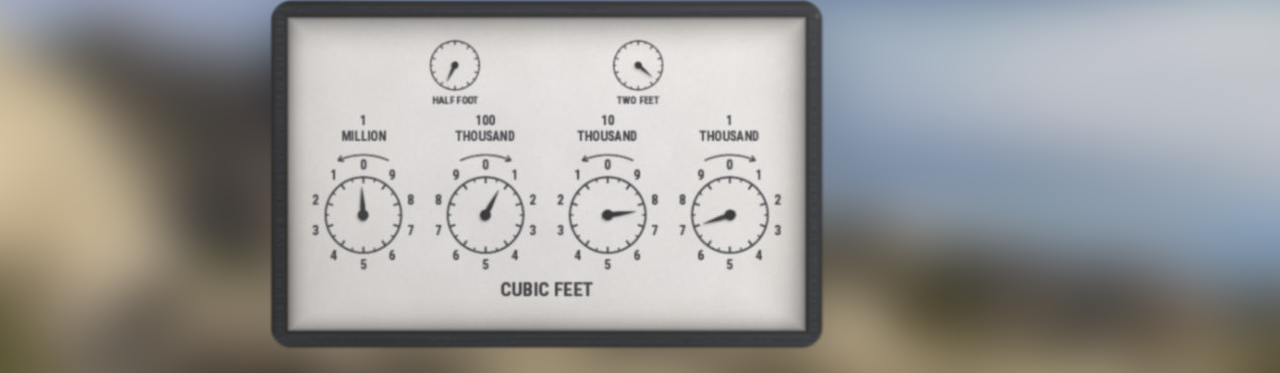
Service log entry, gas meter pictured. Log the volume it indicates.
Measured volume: 7700 ft³
